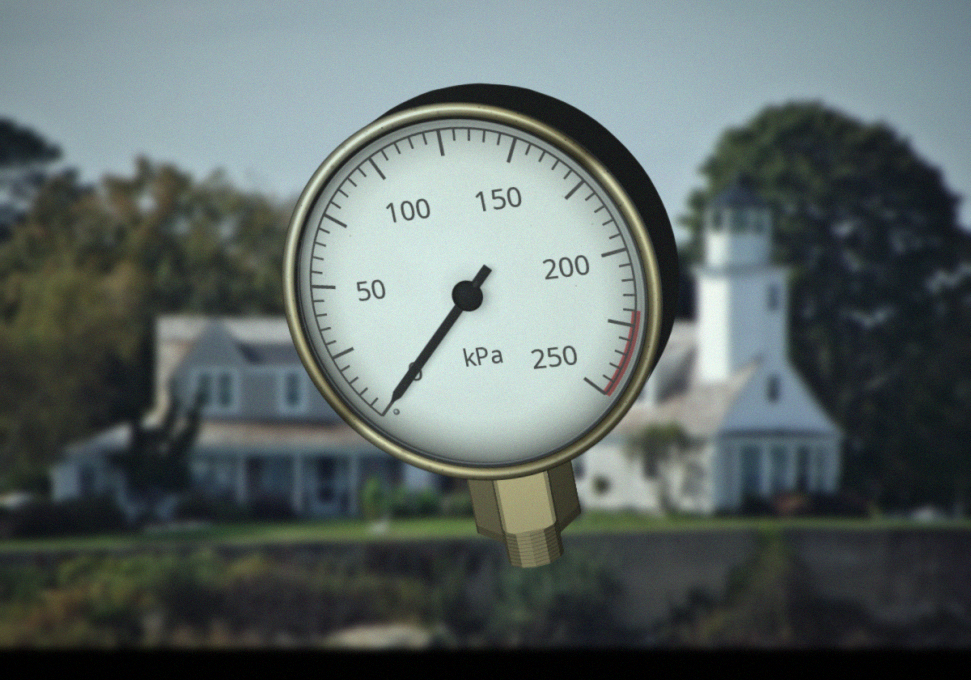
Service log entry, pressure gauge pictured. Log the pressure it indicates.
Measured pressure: 0 kPa
